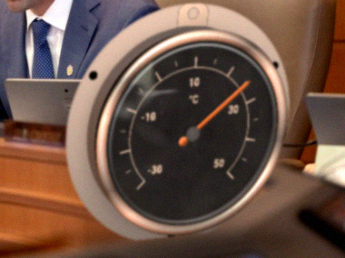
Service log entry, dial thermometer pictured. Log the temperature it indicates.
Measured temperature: 25 °C
